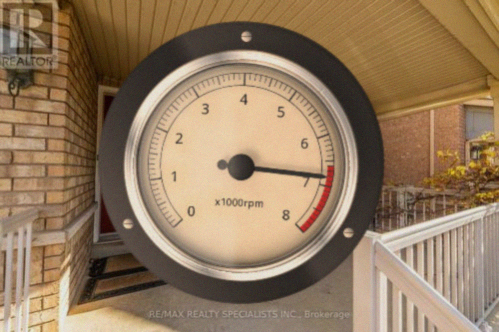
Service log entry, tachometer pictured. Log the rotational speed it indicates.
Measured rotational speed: 6800 rpm
